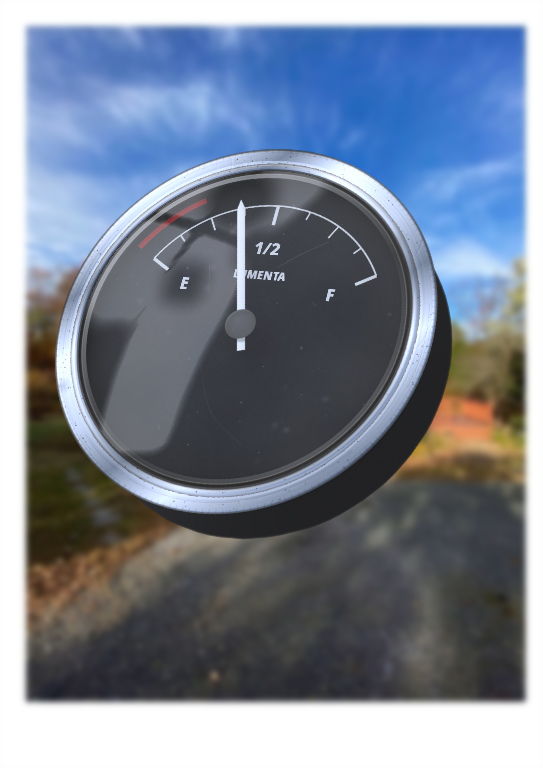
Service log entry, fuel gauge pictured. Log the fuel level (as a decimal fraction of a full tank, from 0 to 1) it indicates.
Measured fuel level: 0.375
